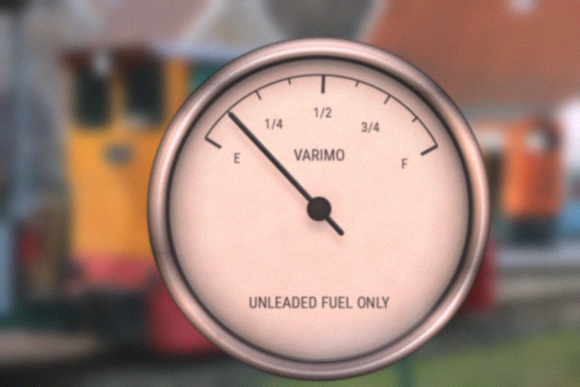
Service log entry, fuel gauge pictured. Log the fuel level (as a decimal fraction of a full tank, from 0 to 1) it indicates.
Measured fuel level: 0.125
